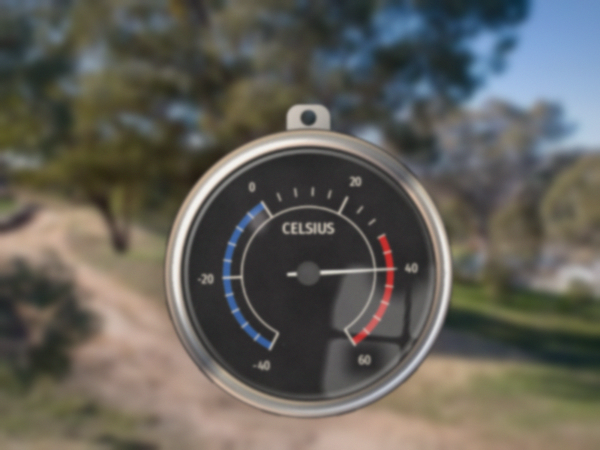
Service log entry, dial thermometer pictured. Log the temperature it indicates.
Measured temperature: 40 °C
